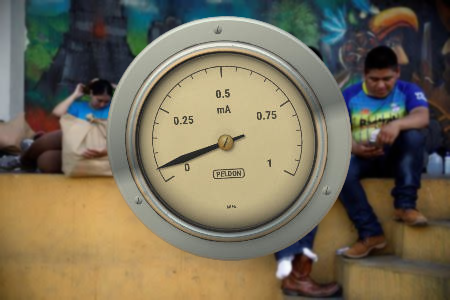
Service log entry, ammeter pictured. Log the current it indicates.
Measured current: 0.05 mA
